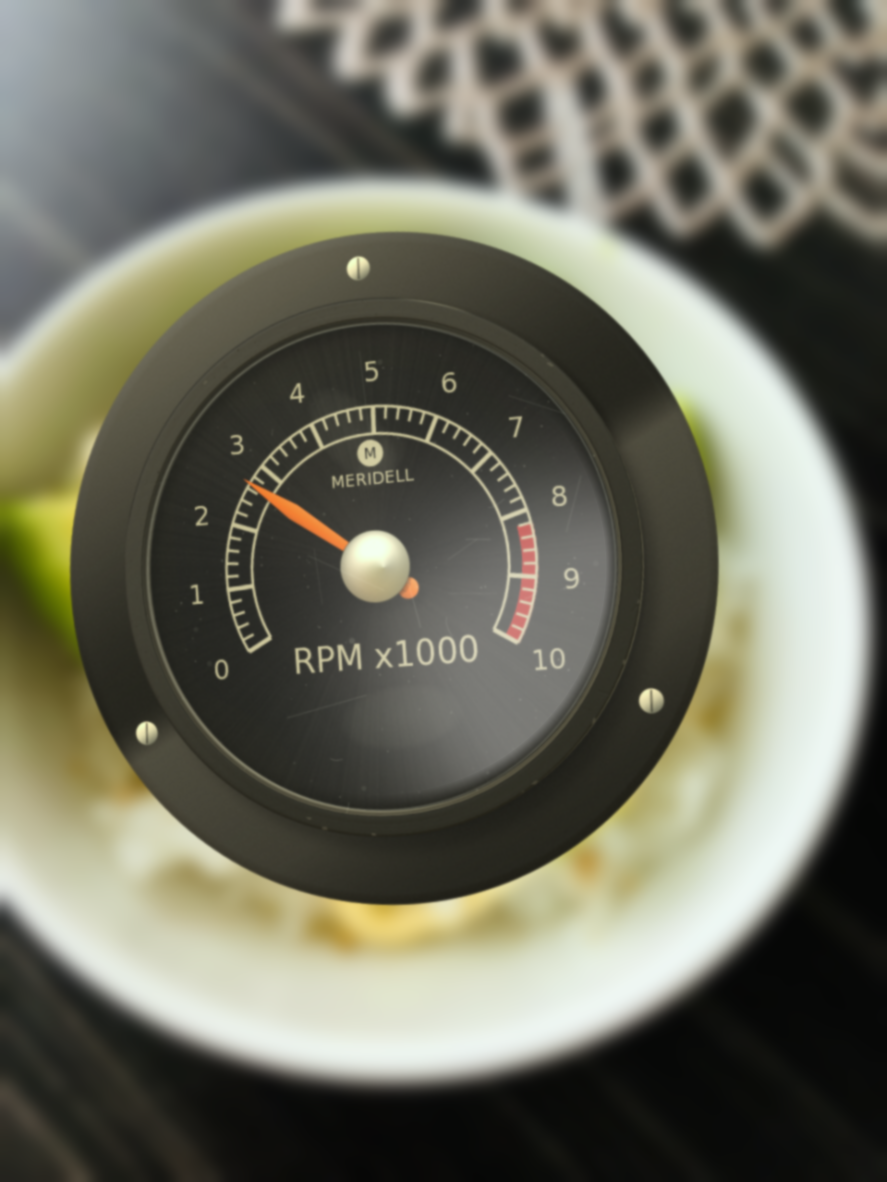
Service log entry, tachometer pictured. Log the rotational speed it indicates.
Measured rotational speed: 2700 rpm
